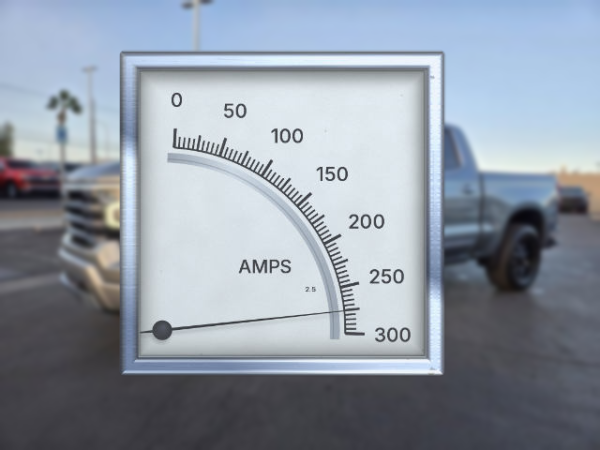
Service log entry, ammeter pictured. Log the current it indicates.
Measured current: 275 A
